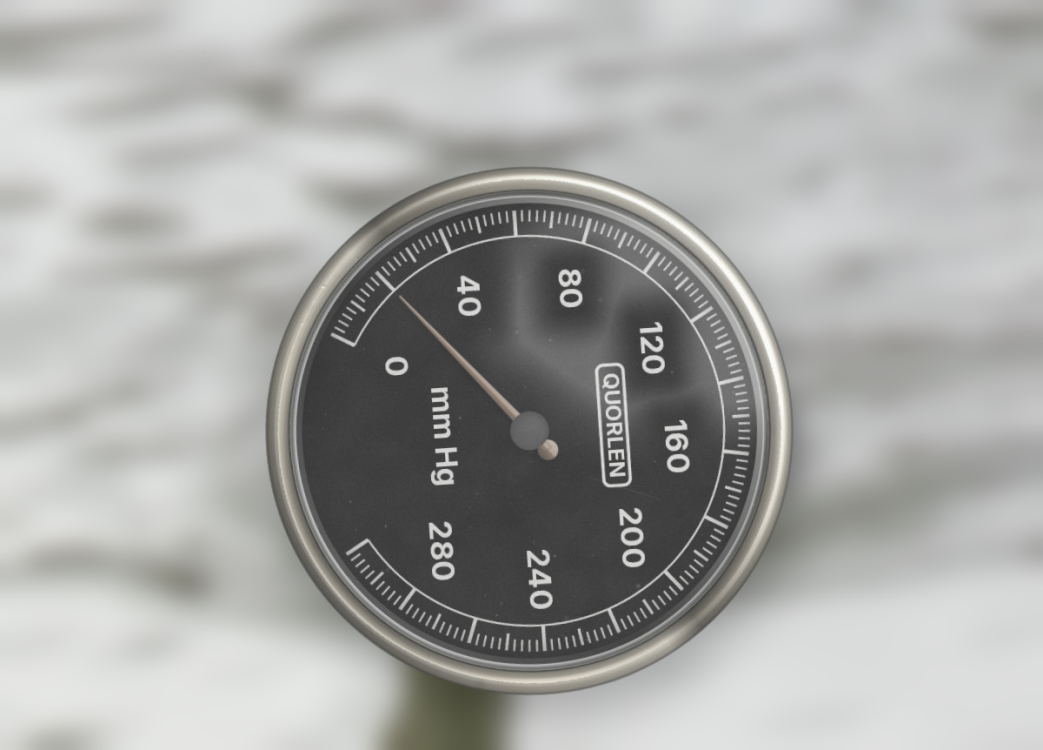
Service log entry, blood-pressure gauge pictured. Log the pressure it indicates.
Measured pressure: 20 mmHg
